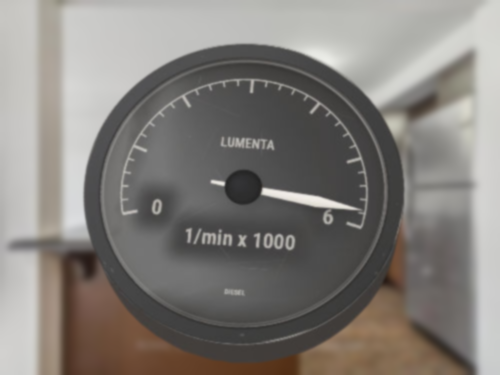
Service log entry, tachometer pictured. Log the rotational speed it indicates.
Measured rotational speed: 5800 rpm
